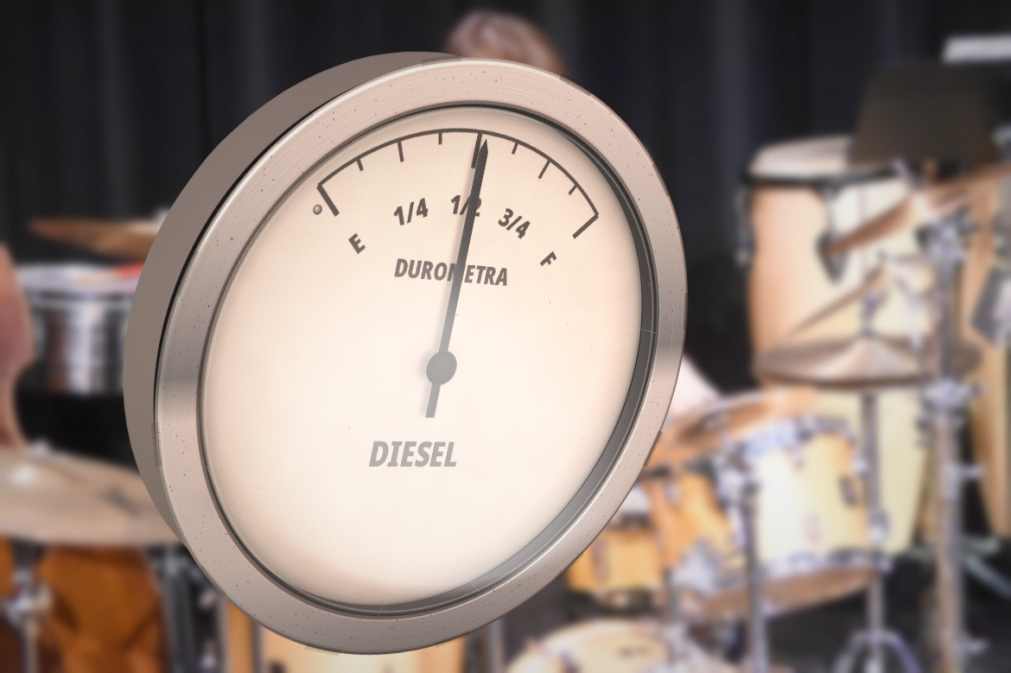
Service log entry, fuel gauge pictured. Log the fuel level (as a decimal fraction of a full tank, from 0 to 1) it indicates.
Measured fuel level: 0.5
